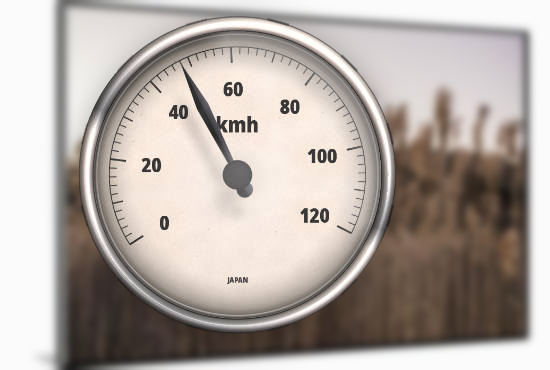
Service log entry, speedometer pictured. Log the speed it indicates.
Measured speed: 48 km/h
